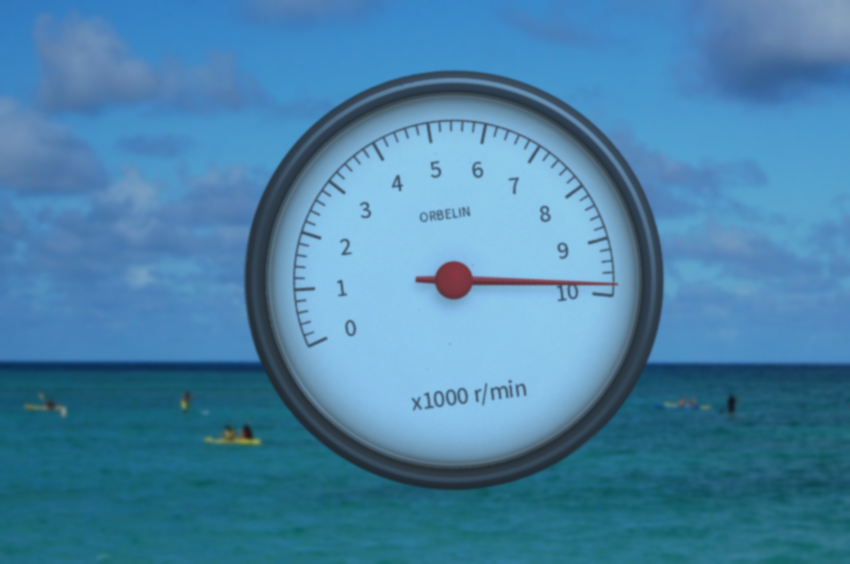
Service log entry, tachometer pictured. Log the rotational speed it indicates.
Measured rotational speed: 9800 rpm
